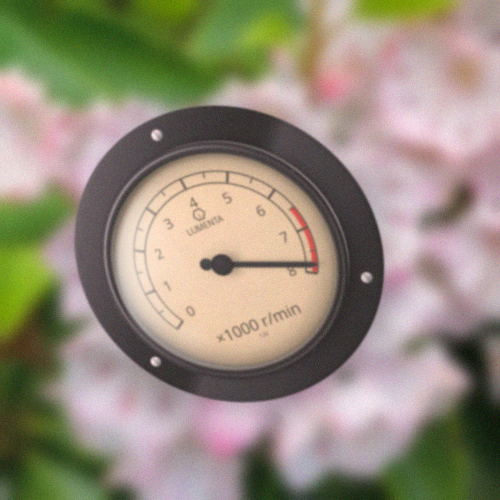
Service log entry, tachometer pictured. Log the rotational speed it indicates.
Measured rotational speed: 7750 rpm
